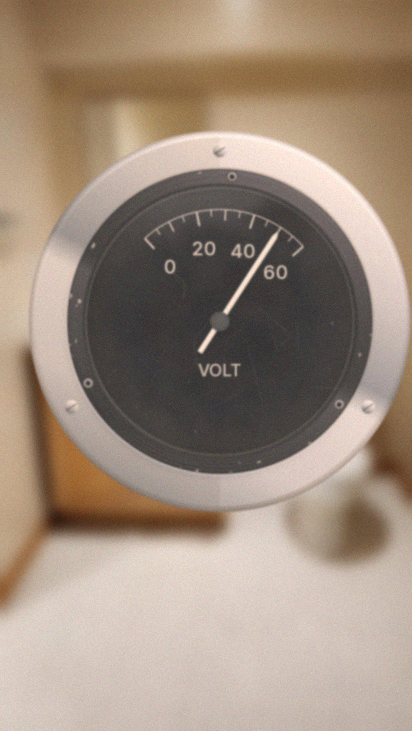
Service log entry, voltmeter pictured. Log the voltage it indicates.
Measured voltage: 50 V
